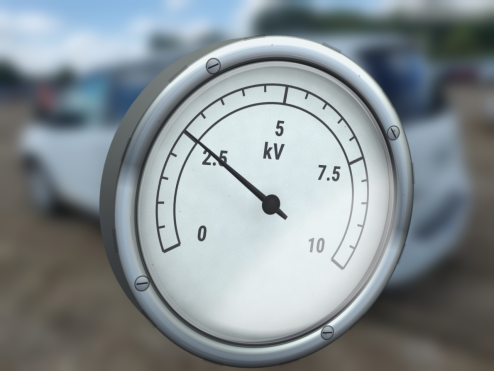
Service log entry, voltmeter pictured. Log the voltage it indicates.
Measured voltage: 2.5 kV
